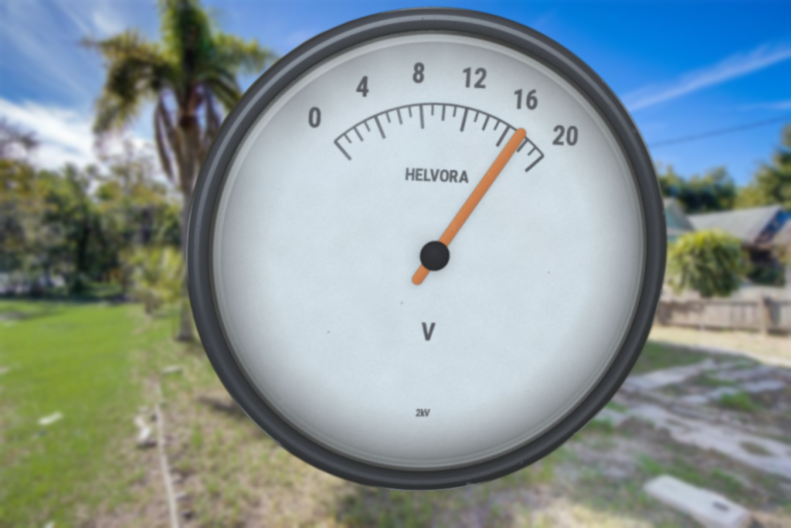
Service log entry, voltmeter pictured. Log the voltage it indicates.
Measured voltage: 17 V
